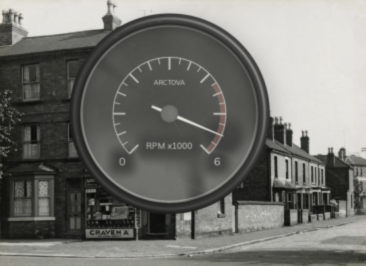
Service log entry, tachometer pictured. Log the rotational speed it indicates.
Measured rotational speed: 5500 rpm
